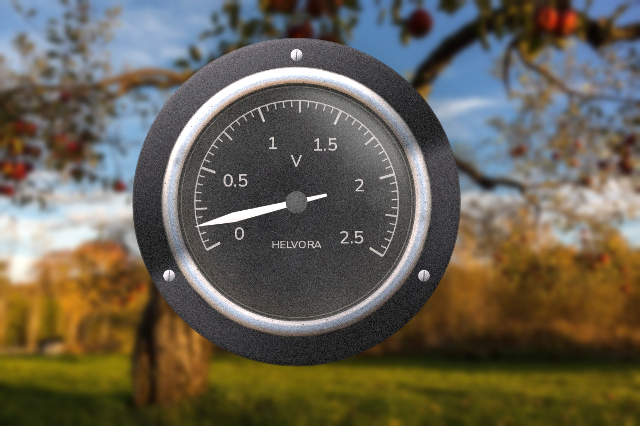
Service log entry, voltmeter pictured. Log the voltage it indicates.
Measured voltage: 0.15 V
